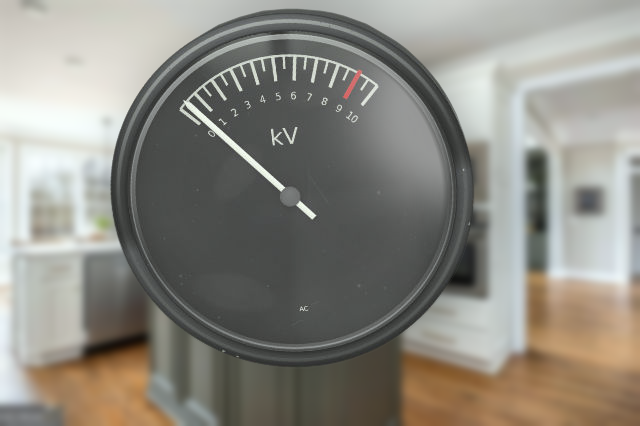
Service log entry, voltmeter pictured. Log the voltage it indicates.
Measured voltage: 0.5 kV
